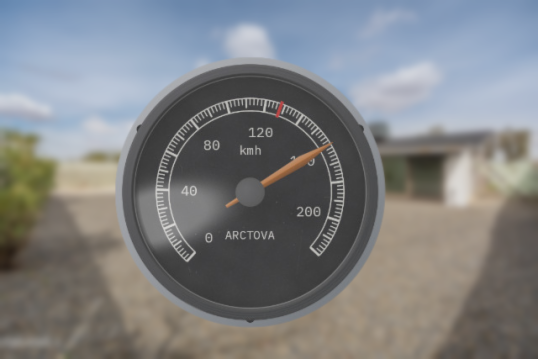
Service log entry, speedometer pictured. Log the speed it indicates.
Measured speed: 160 km/h
